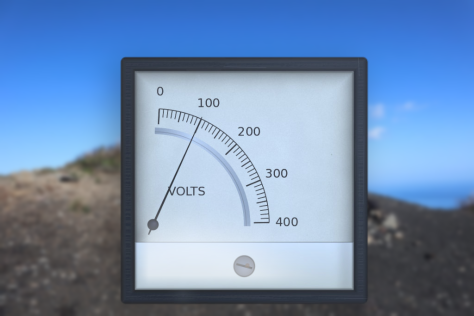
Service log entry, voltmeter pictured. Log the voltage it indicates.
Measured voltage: 100 V
